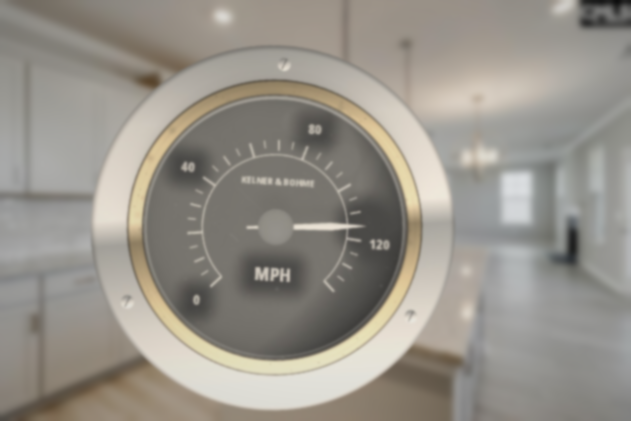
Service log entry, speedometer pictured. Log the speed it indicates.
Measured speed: 115 mph
